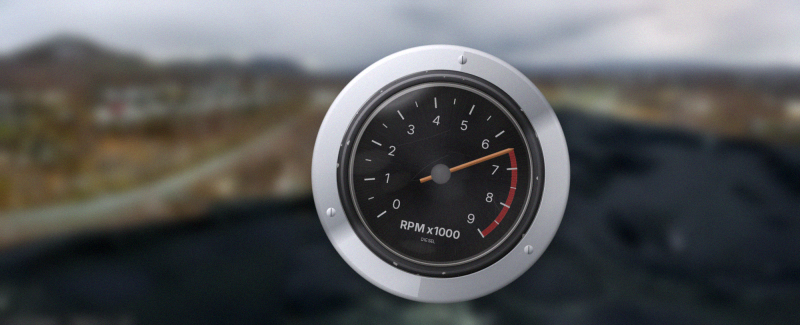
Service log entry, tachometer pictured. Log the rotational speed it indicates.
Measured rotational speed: 6500 rpm
